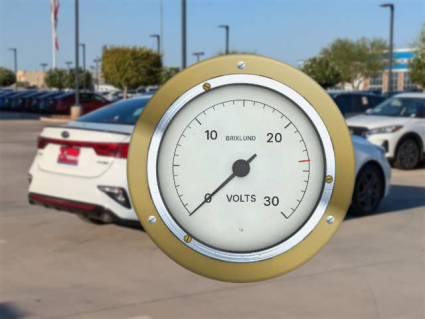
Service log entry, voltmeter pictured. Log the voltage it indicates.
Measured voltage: 0 V
